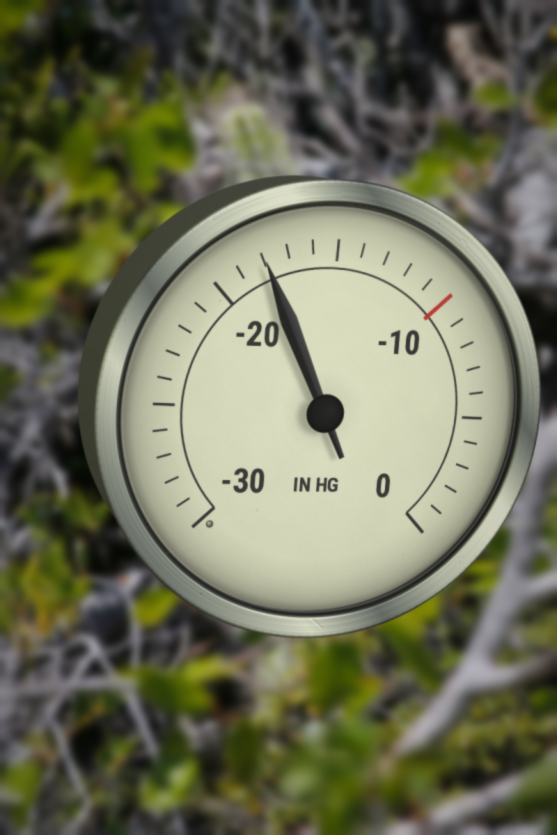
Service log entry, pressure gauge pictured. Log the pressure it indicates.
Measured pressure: -18 inHg
